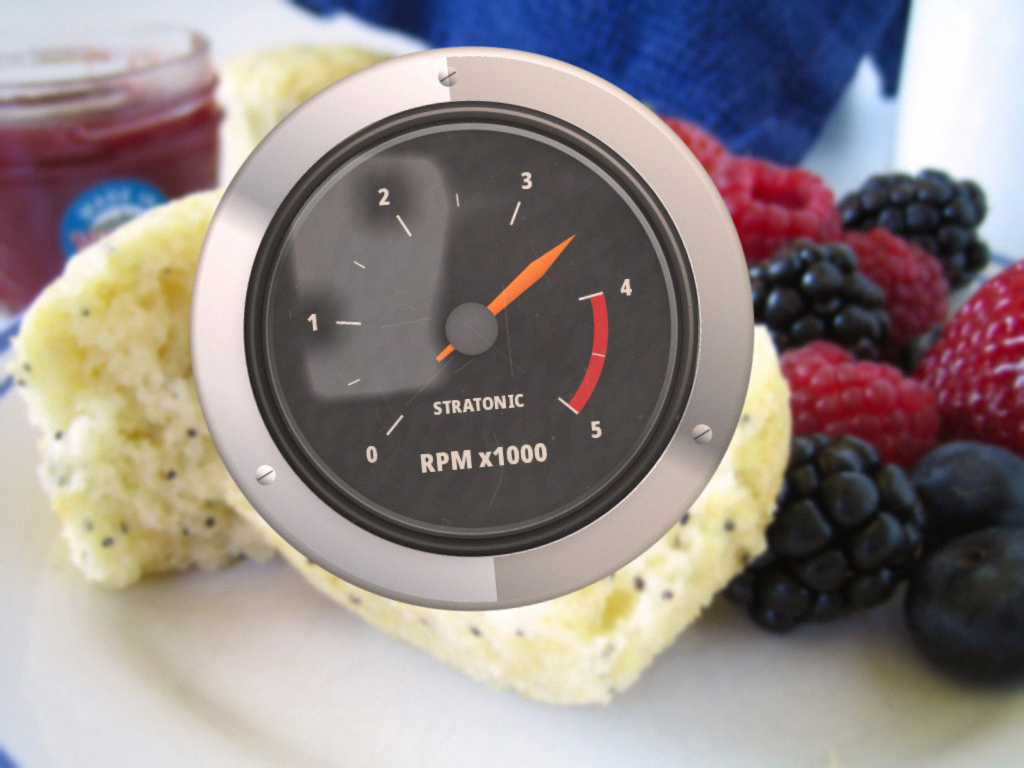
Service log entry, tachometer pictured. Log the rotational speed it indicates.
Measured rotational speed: 3500 rpm
